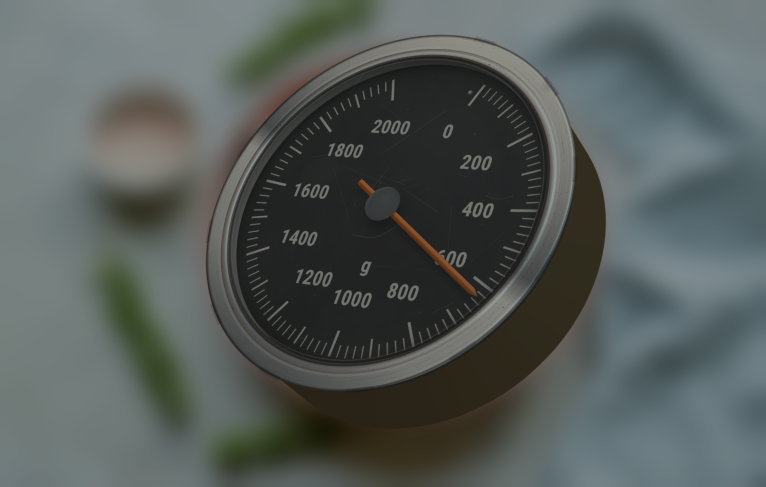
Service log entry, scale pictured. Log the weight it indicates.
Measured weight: 630 g
